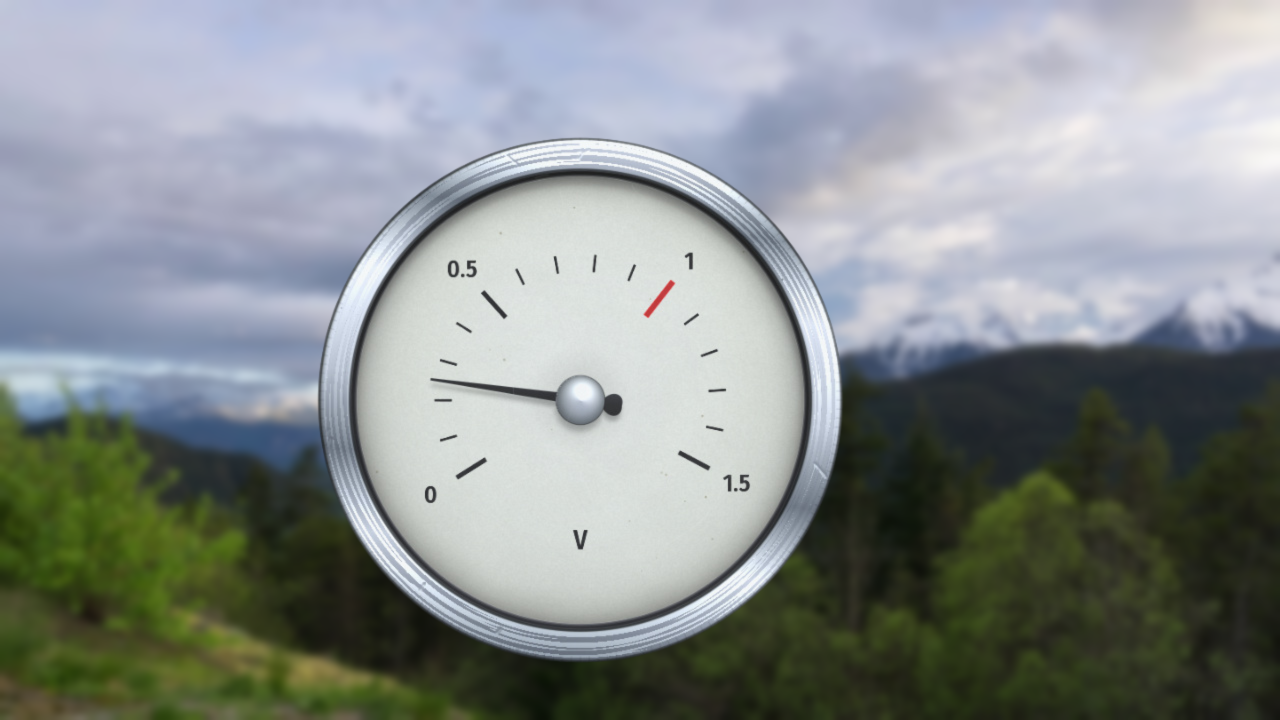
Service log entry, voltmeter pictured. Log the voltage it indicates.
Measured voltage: 0.25 V
